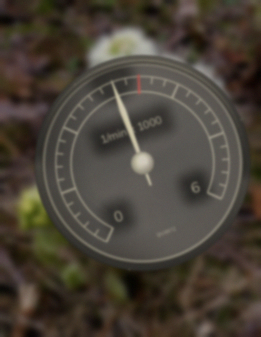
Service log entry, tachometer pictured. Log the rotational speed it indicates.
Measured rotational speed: 3000 rpm
